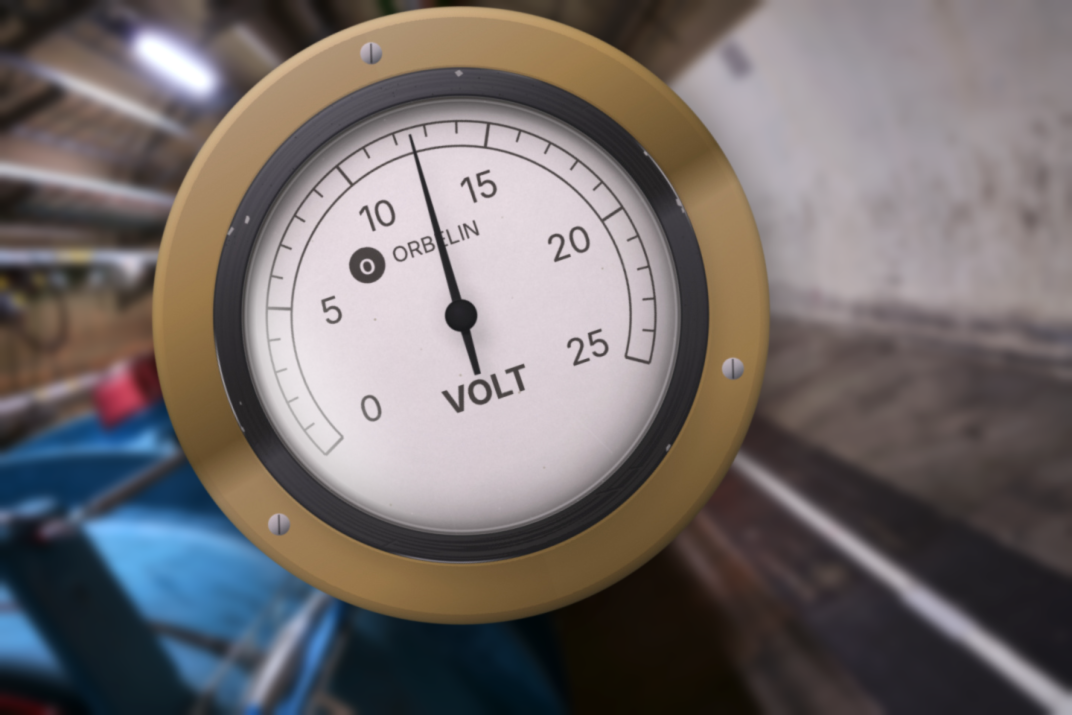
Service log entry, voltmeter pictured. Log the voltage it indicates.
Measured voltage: 12.5 V
